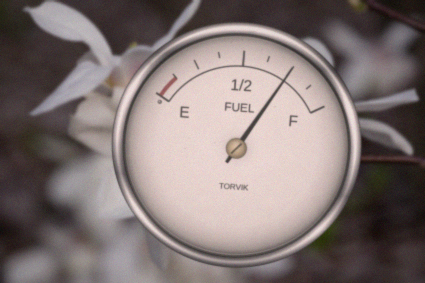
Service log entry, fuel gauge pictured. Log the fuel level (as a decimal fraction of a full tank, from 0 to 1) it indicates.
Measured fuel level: 0.75
